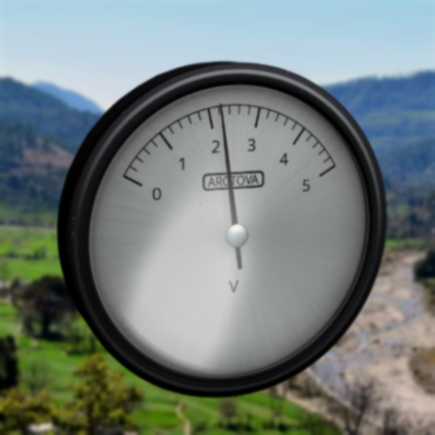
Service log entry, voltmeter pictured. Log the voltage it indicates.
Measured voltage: 2.2 V
